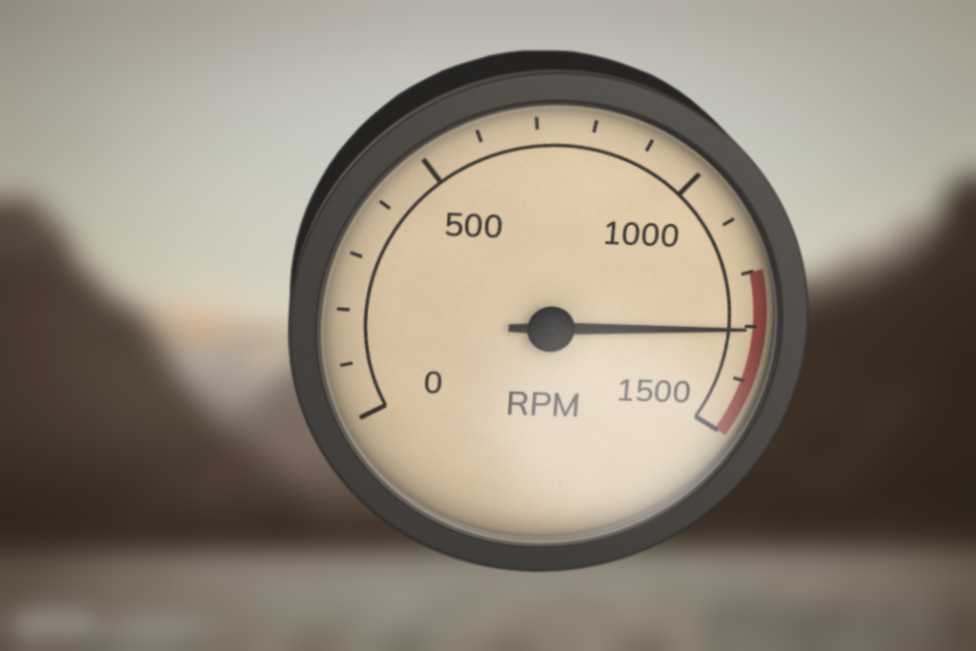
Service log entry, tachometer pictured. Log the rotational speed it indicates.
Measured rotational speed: 1300 rpm
